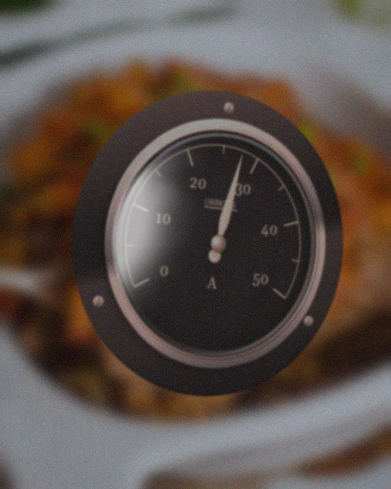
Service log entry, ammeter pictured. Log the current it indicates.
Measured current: 27.5 A
